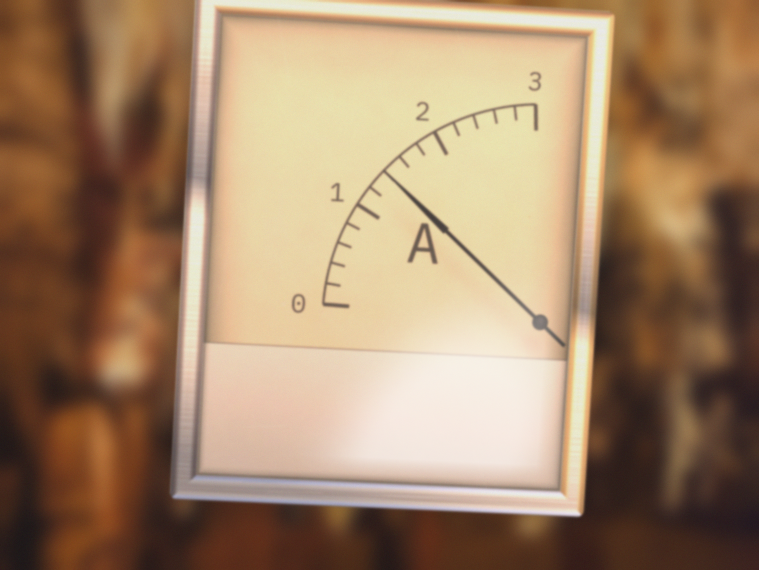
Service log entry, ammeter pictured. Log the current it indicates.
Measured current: 1.4 A
